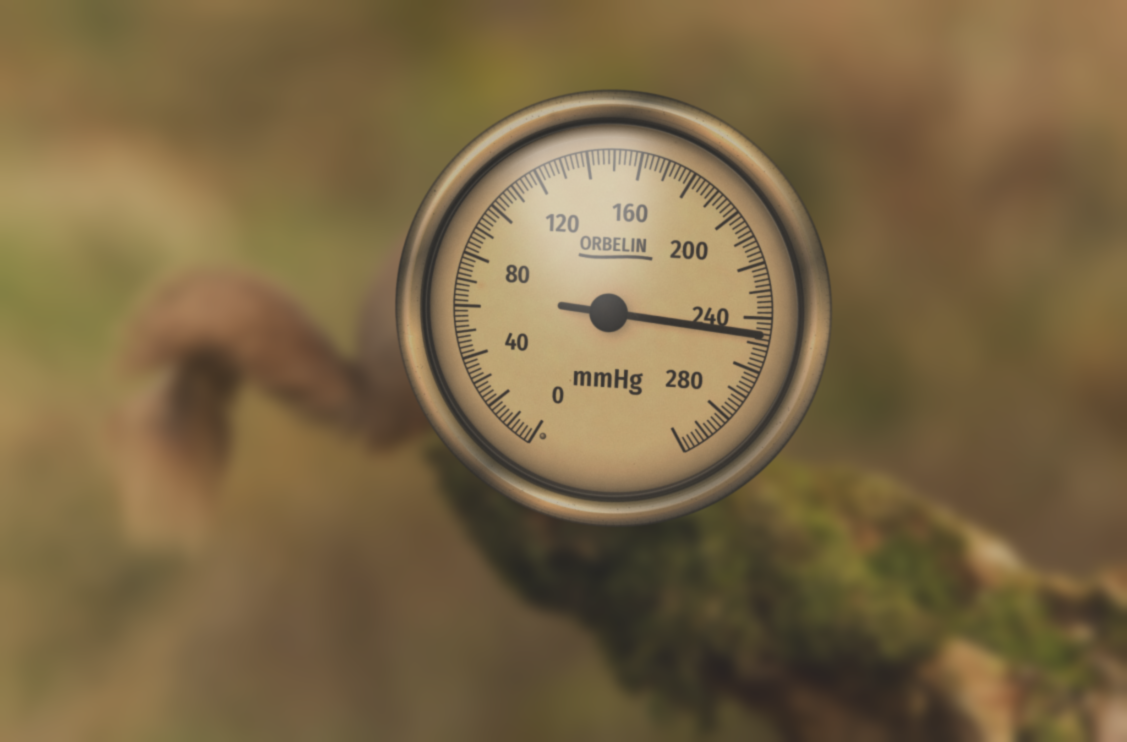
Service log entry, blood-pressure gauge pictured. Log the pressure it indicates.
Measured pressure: 246 mmHg
